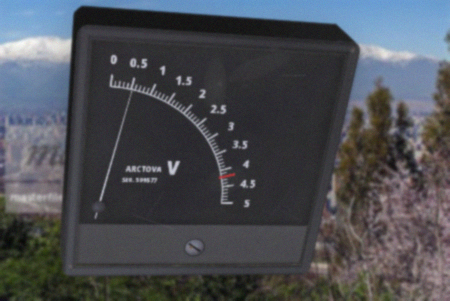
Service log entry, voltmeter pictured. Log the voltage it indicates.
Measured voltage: 0.5 V
